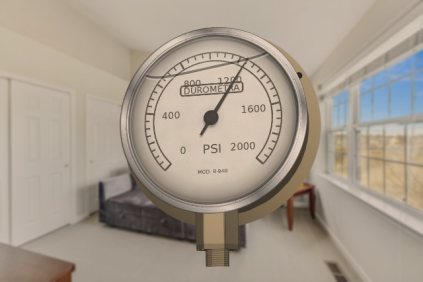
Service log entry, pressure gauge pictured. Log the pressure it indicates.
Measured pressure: 1250 psi
